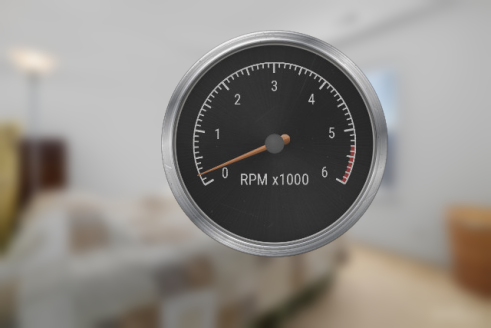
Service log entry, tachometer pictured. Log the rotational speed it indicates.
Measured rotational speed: 200 rpm
